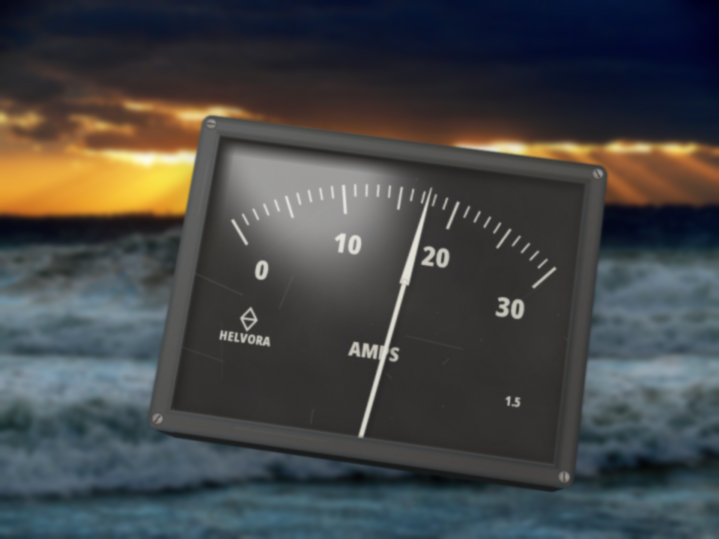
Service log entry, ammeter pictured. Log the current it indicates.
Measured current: 17.5 A
